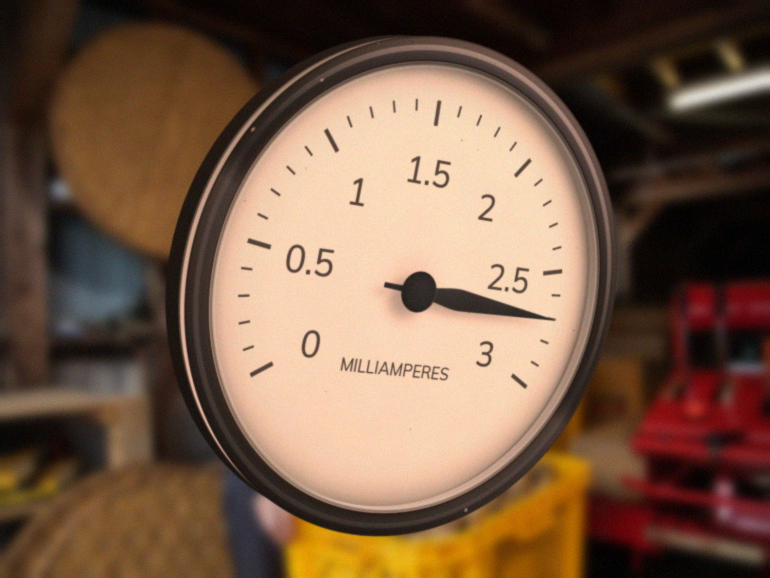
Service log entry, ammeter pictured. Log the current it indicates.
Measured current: 2.7 mA
